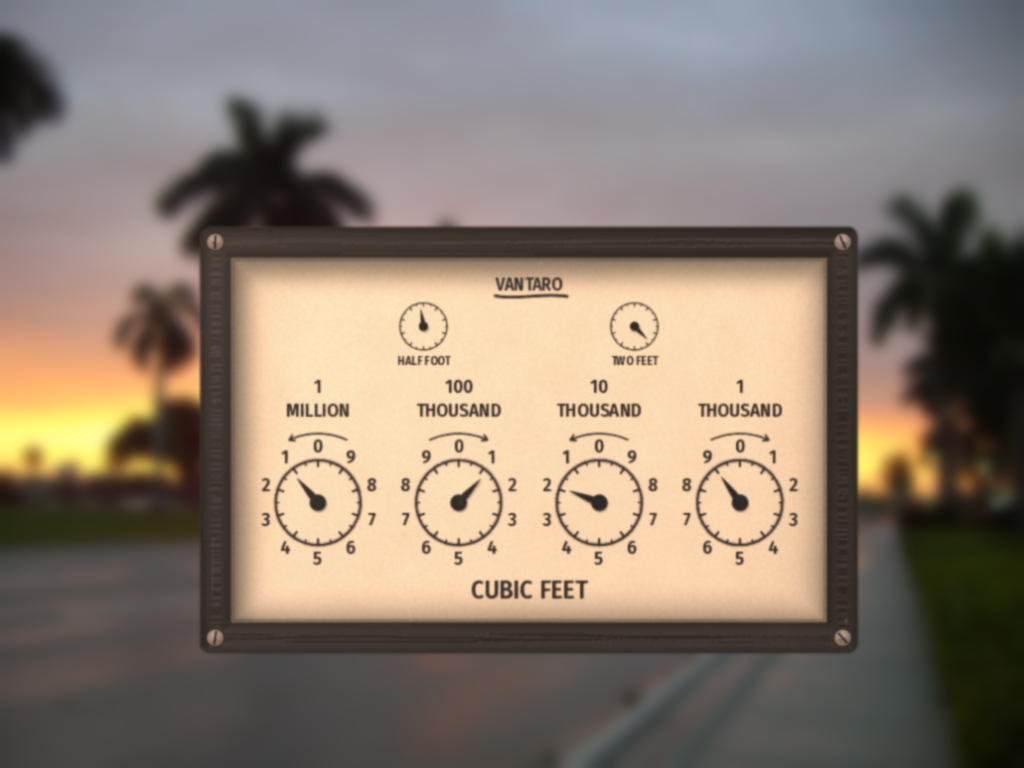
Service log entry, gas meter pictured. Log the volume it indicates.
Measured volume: 111900 ft³
